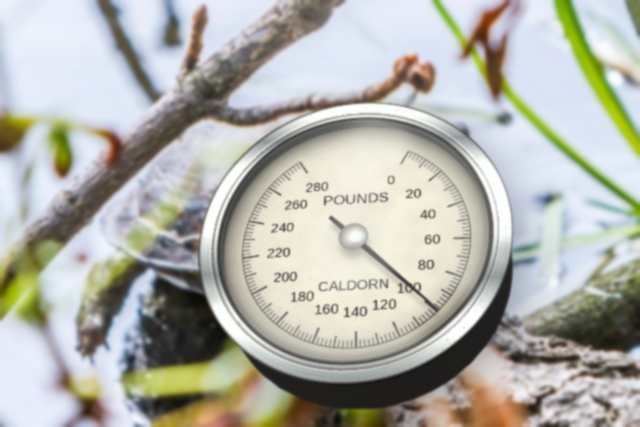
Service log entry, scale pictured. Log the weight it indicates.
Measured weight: 100 lb
